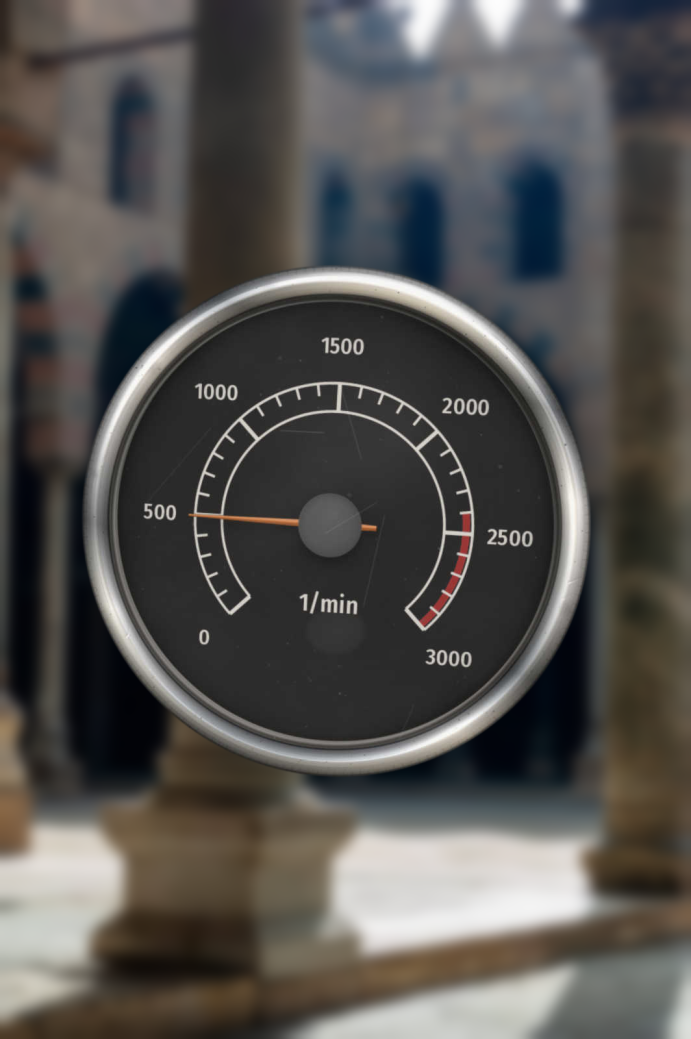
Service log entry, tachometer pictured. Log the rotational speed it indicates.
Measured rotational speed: 500 rpm
